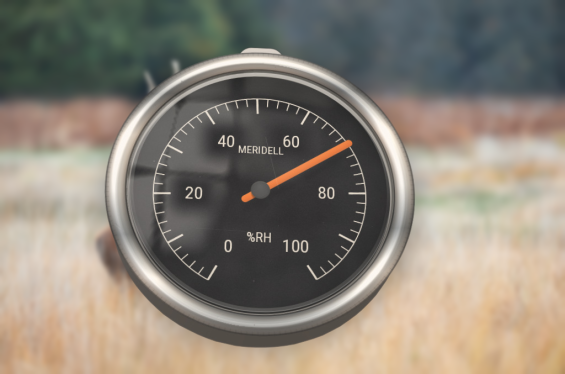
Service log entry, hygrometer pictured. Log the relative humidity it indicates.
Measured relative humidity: 70 %
